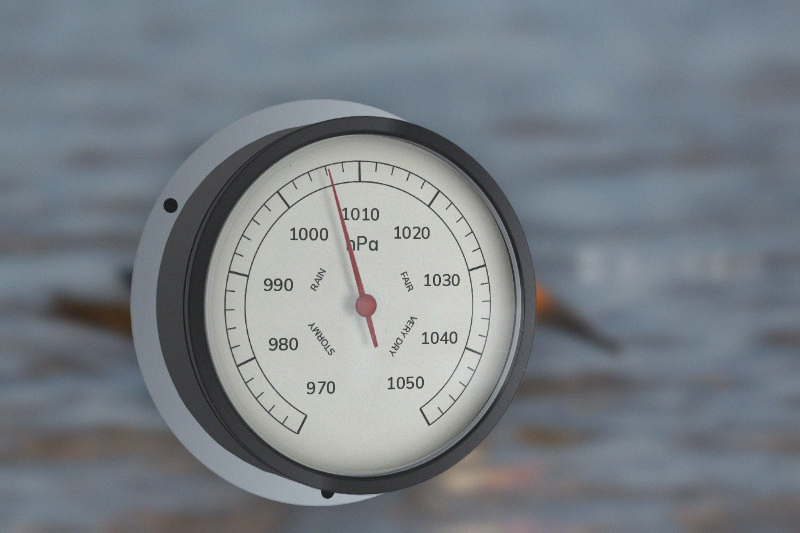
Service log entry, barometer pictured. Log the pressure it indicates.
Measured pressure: 1006 hPa
